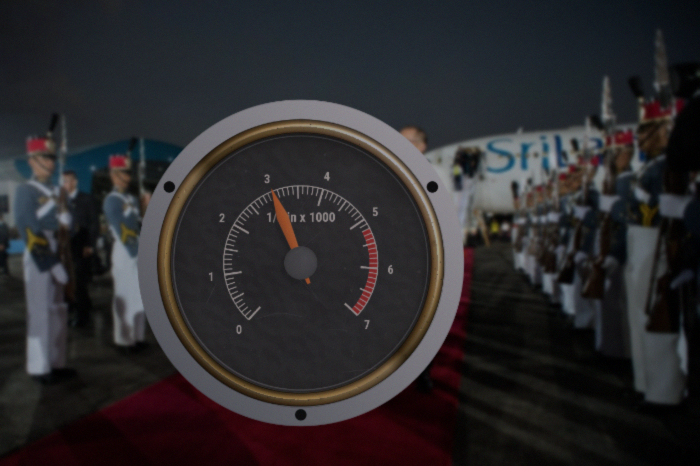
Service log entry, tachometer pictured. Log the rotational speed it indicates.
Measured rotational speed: 3000 rpm
